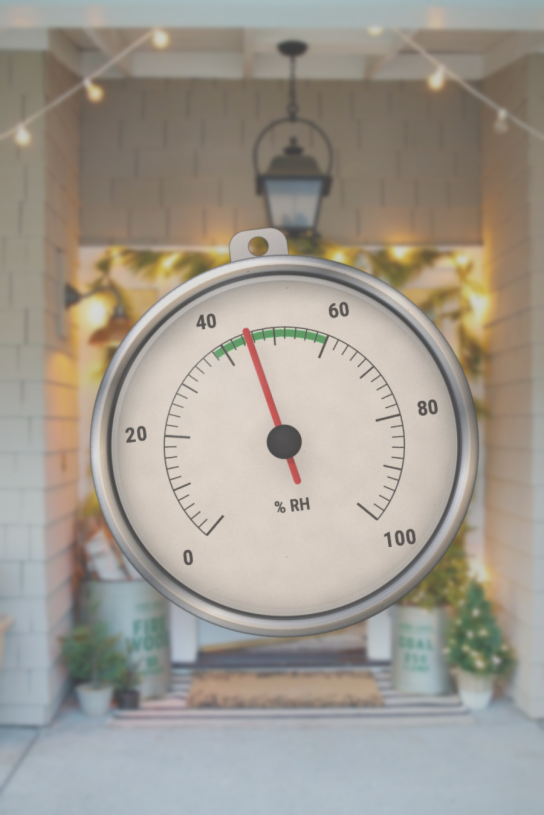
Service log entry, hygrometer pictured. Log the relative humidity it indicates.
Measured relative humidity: 45 %
